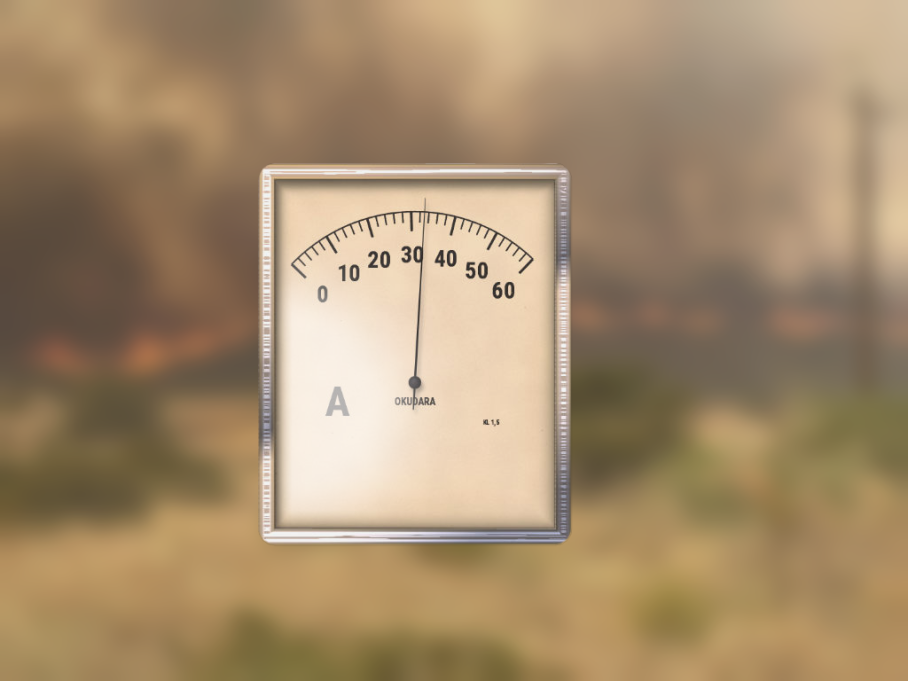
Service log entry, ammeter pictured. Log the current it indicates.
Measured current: 33 A
